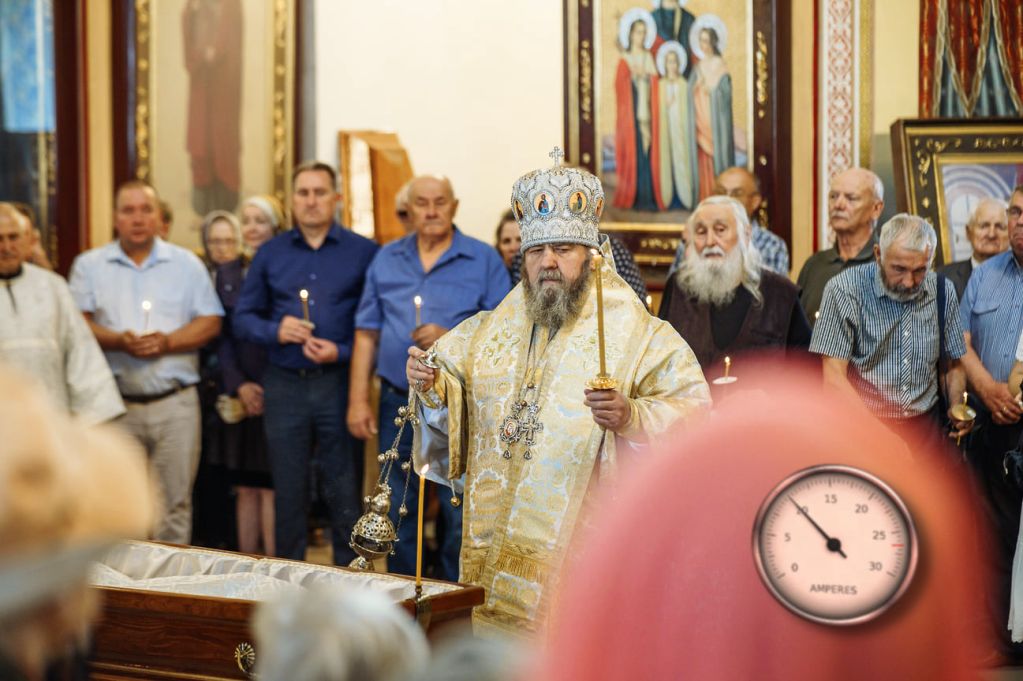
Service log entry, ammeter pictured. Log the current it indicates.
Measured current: 10 A
